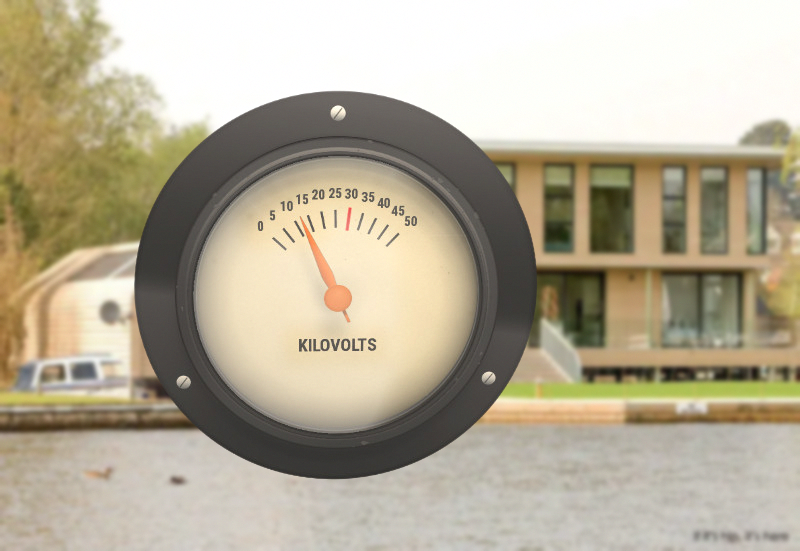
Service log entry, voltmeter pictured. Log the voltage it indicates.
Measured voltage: 12.5 kV
